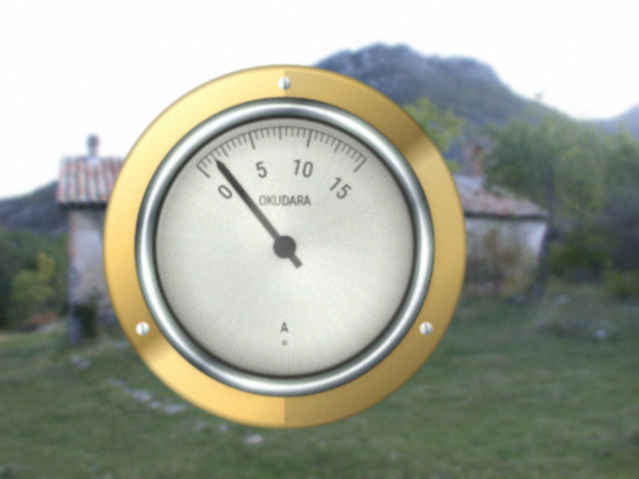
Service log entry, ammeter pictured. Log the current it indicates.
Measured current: 1.5 A
